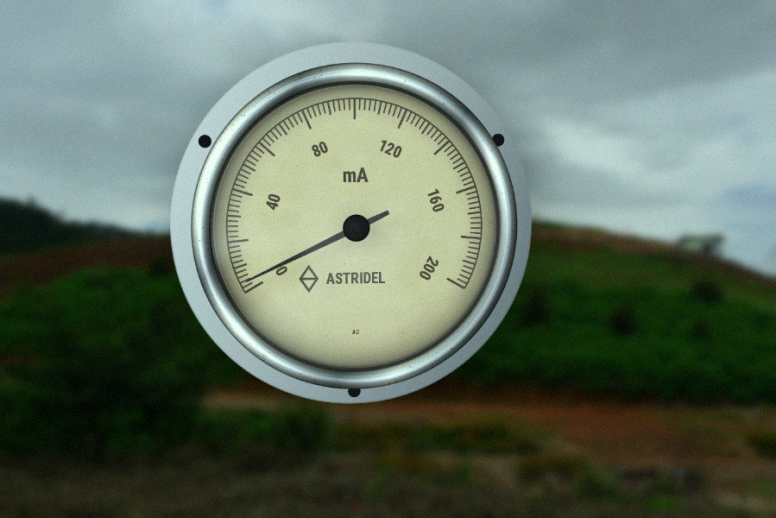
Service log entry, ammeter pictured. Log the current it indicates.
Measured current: 4 mA
